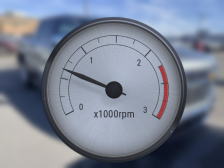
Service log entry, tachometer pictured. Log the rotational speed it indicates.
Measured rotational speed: 625 rpm
